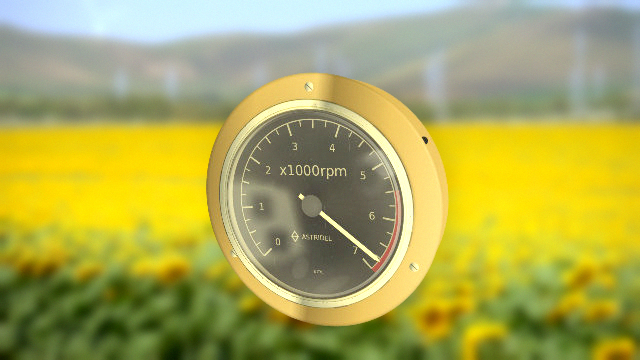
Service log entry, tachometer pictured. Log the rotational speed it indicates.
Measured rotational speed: 6750 rpm
